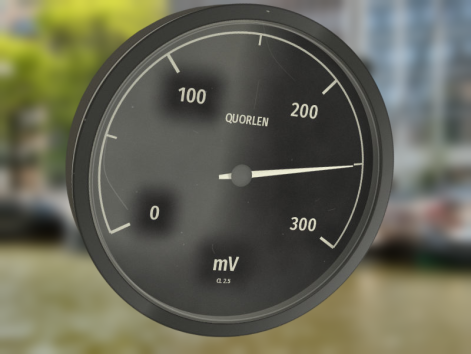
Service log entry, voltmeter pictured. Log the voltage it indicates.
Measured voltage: 250 mV
